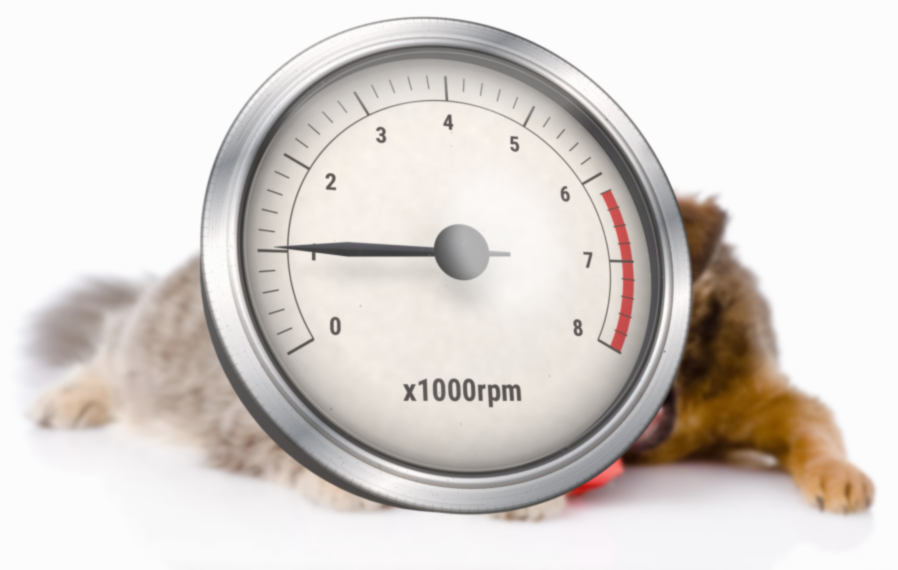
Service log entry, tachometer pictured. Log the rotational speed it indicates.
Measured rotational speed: 1000 rpm
